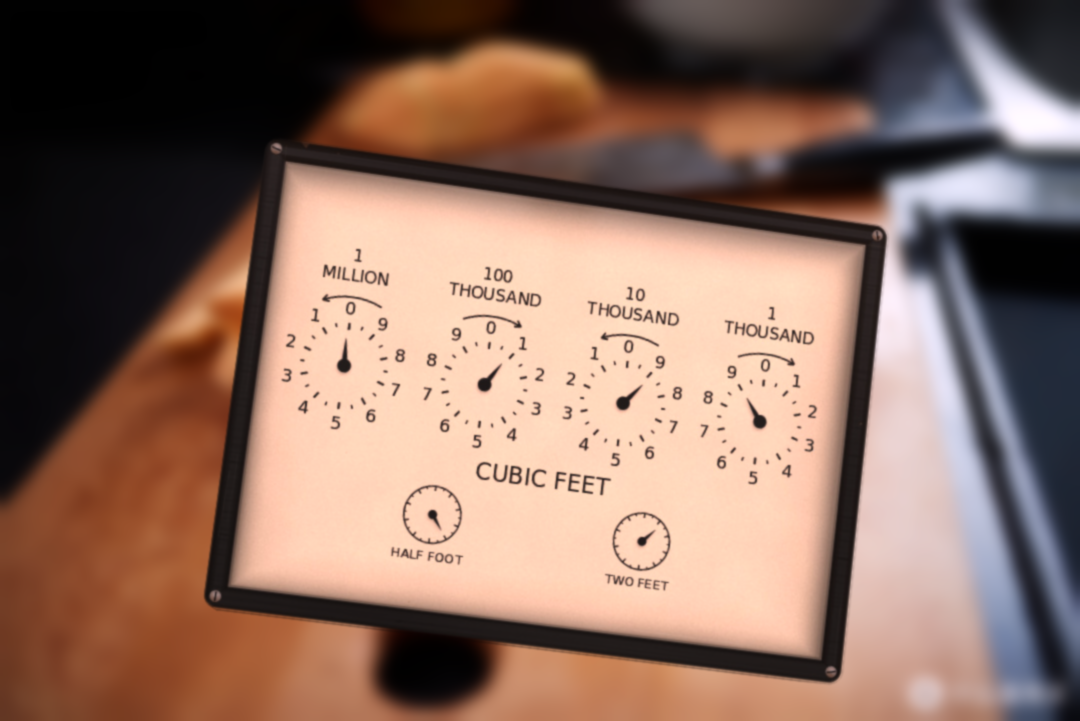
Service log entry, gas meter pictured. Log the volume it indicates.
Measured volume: 8900 ft³
